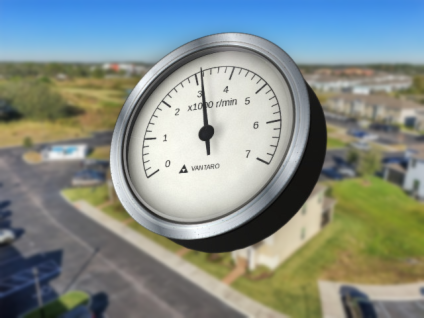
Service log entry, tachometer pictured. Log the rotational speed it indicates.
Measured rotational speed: 3200 rpm
